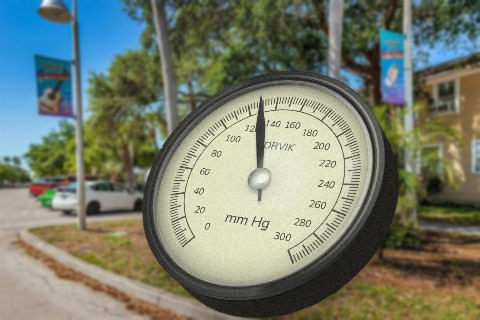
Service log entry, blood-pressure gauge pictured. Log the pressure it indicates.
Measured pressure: 130 mmHg
